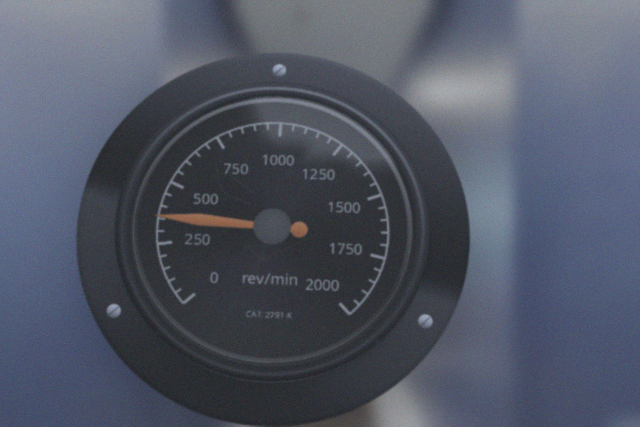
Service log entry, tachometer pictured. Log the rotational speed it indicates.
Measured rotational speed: 350 rpm
